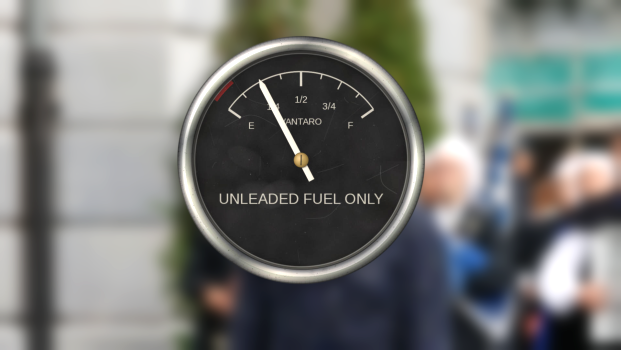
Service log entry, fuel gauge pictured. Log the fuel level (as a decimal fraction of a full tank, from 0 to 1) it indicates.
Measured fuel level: 0.25
